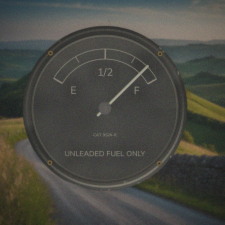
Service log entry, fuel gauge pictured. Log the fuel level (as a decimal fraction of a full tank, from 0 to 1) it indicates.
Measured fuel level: 0.875
